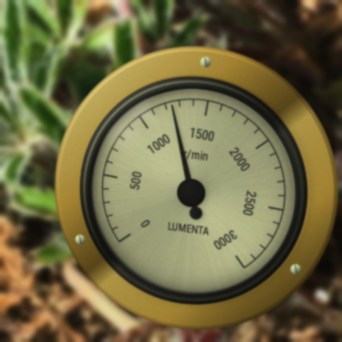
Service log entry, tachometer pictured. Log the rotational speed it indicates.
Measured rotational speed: 1250 rpm
